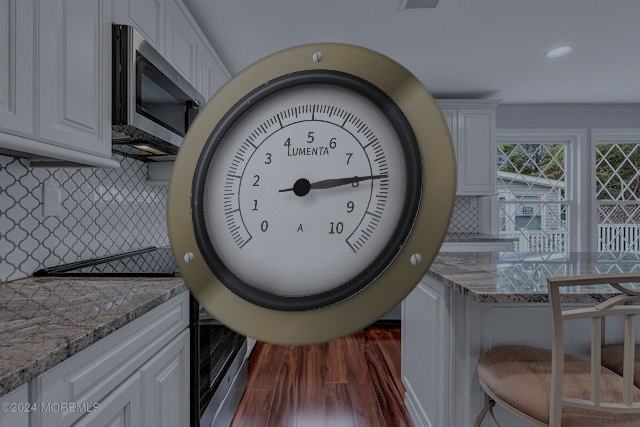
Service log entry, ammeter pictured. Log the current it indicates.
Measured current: 8 A
